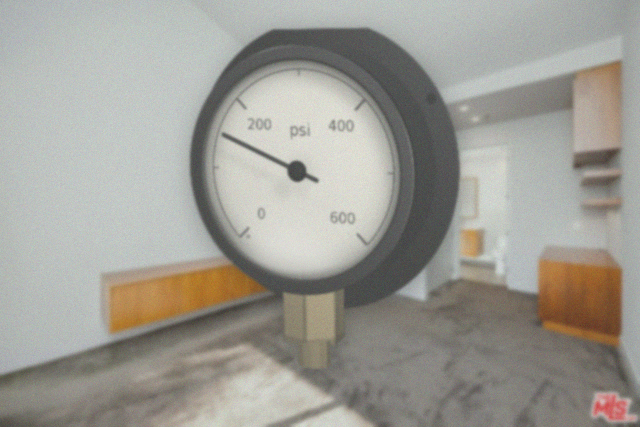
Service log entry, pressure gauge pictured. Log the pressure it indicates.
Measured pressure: 150 psi
